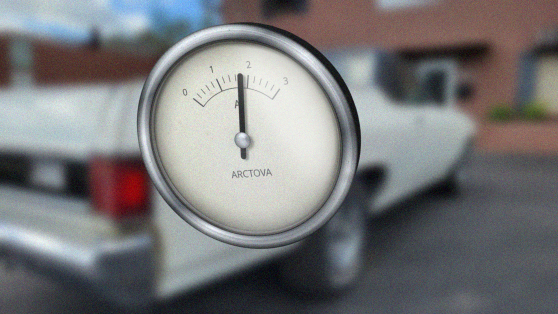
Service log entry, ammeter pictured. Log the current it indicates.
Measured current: 1.8 A
